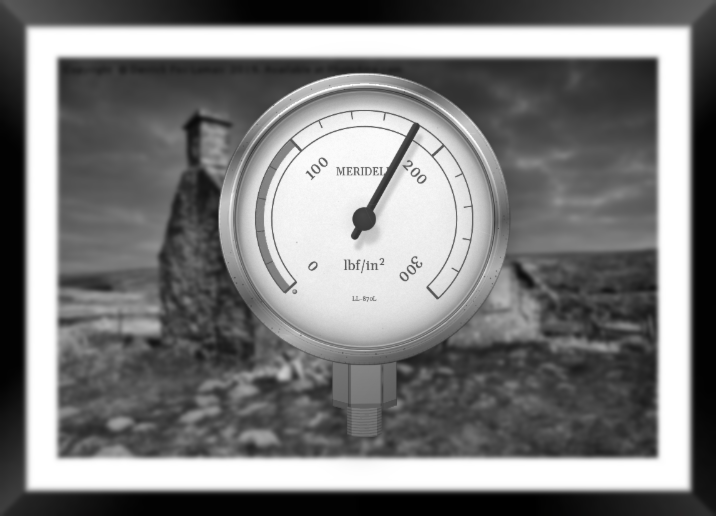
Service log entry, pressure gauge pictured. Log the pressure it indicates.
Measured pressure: 180 psi
